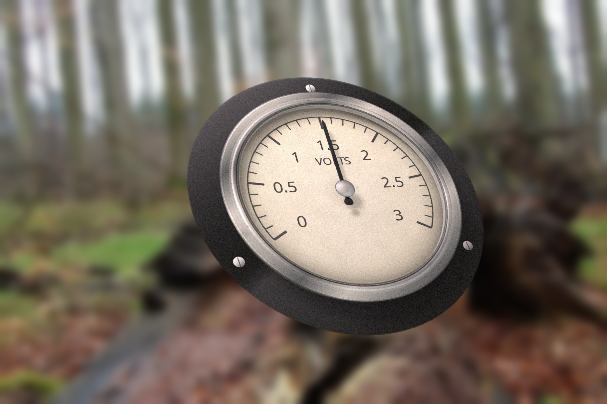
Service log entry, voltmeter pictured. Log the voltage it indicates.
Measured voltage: 1.5 V
